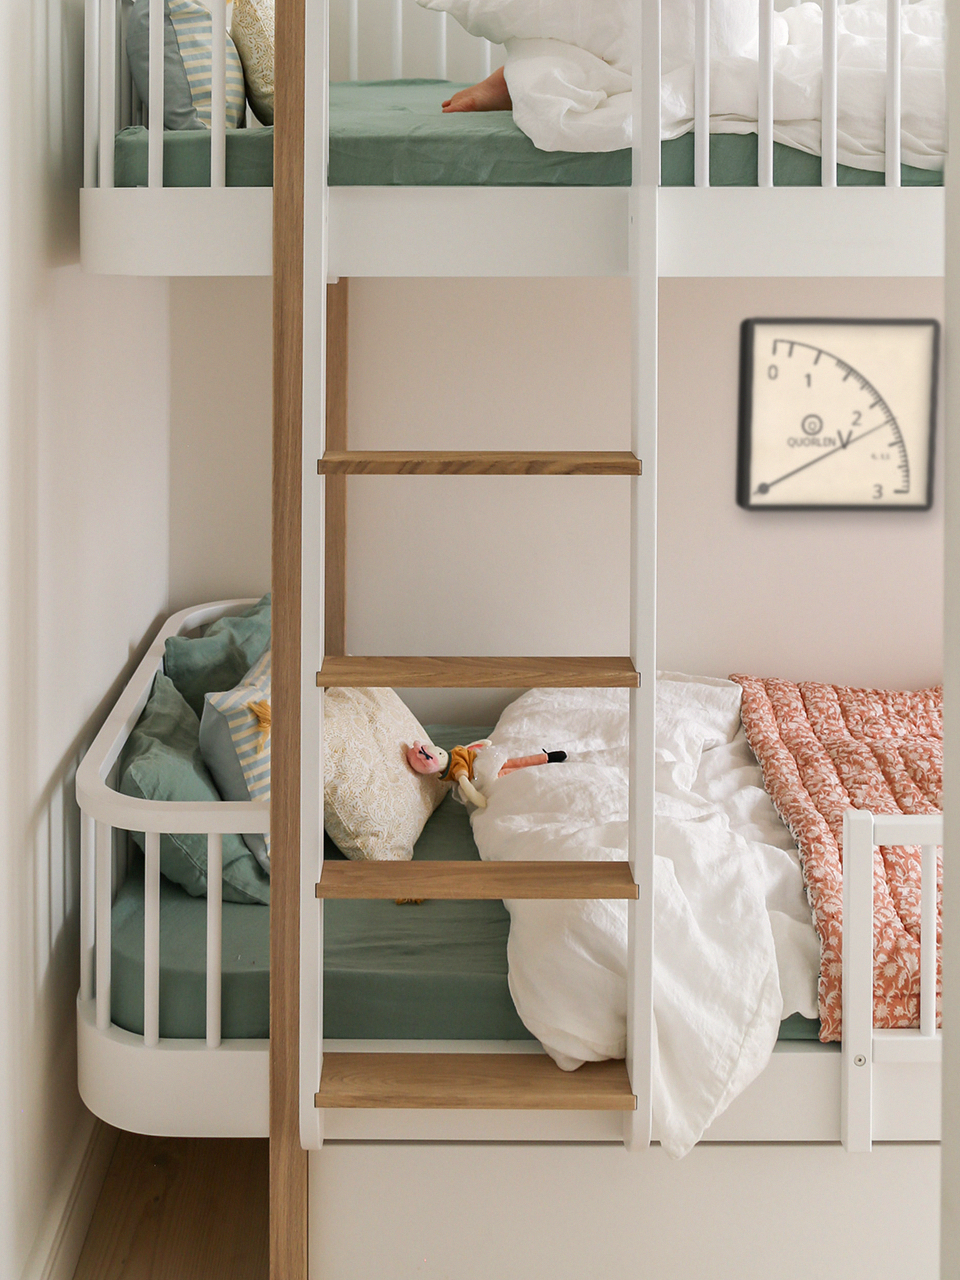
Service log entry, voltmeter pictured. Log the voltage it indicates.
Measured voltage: 2.25 V
